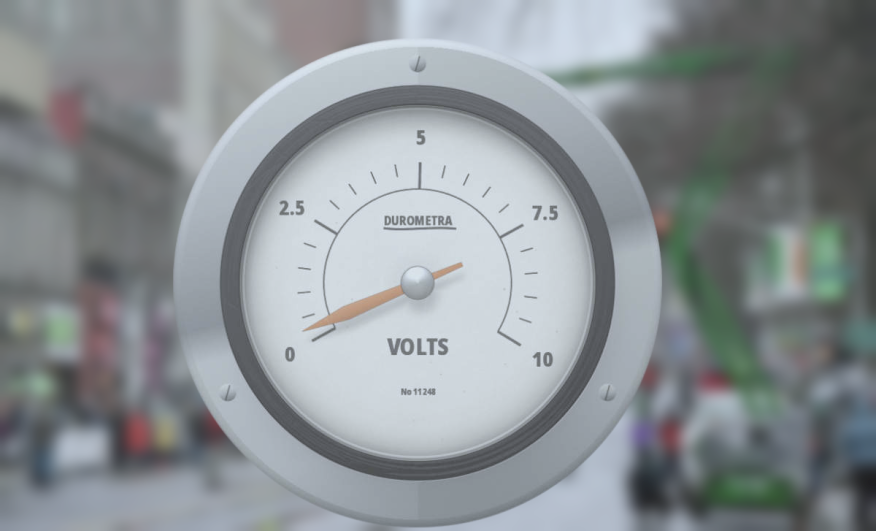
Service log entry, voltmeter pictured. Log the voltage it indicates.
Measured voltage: 0.25 V
